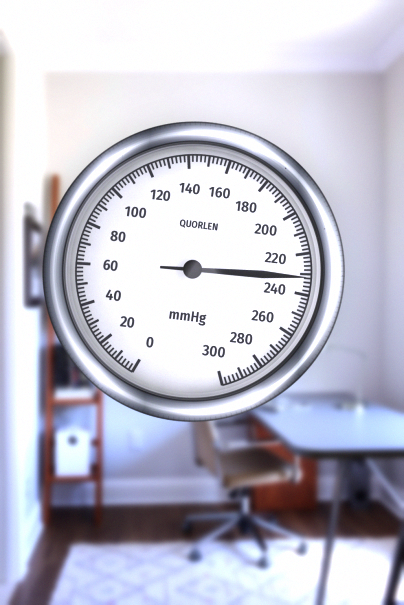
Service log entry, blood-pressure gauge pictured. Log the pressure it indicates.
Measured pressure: 232 mmHg
